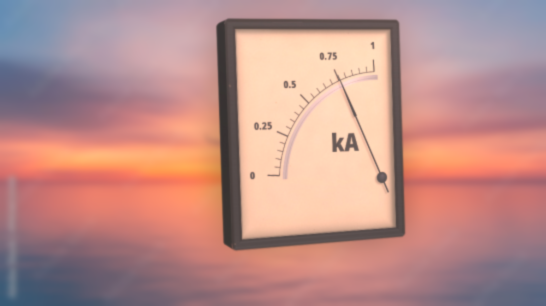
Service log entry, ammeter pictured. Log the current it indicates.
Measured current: 0.75 kA
